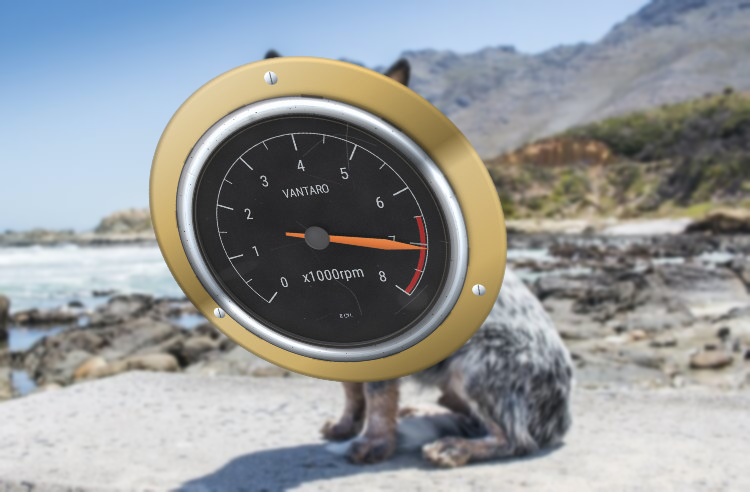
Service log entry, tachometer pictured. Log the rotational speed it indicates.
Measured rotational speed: 7000 rpm
